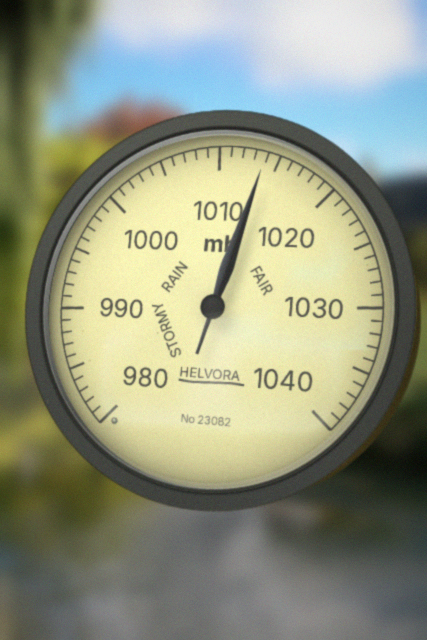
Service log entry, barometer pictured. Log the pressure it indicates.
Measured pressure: 1014 mbar
